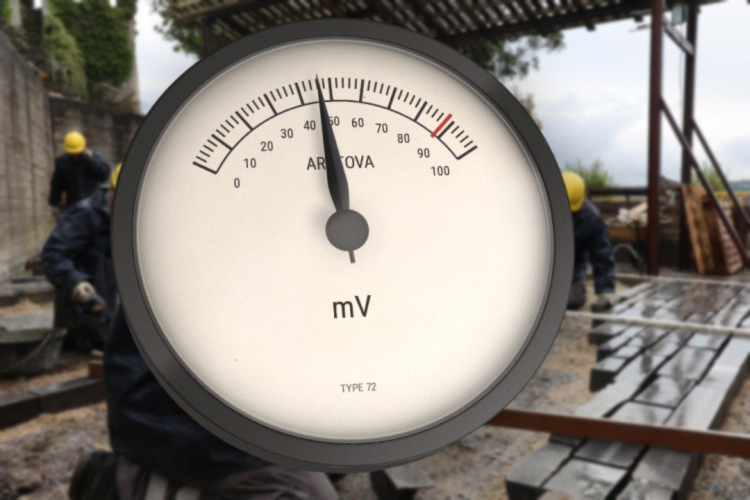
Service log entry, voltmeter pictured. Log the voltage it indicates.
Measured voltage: 46 mV
